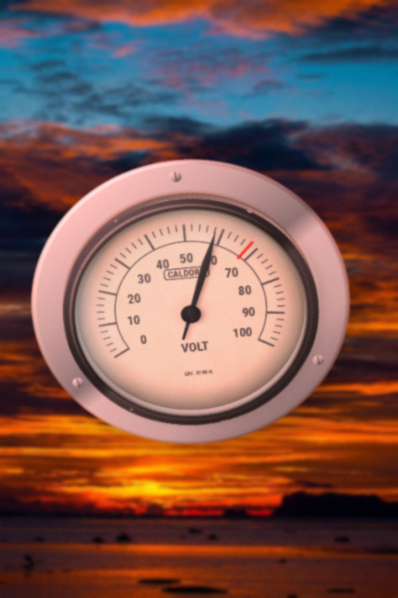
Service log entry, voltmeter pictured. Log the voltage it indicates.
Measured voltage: 58 V
